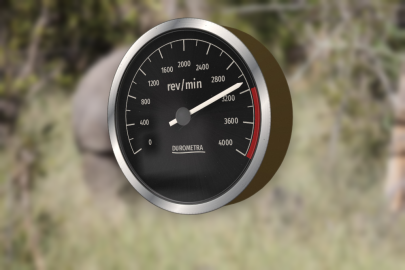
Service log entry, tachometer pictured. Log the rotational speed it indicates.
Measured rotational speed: 3100 rpm
